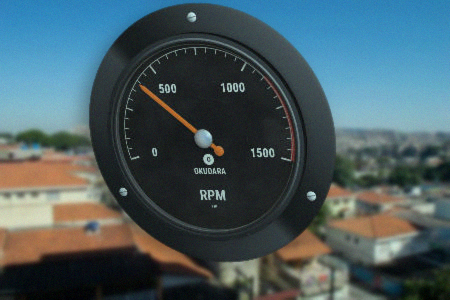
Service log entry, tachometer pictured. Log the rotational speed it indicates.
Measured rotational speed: 400 rpm
